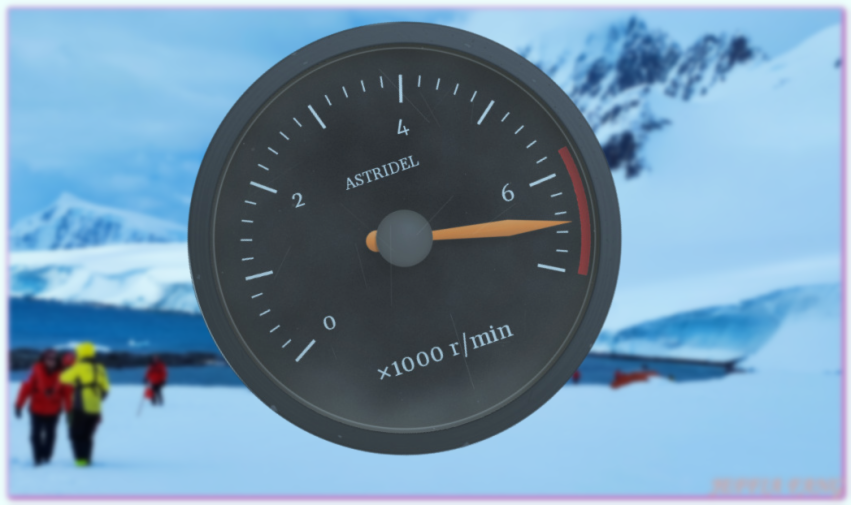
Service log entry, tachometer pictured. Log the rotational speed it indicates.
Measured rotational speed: 6500 rpm
